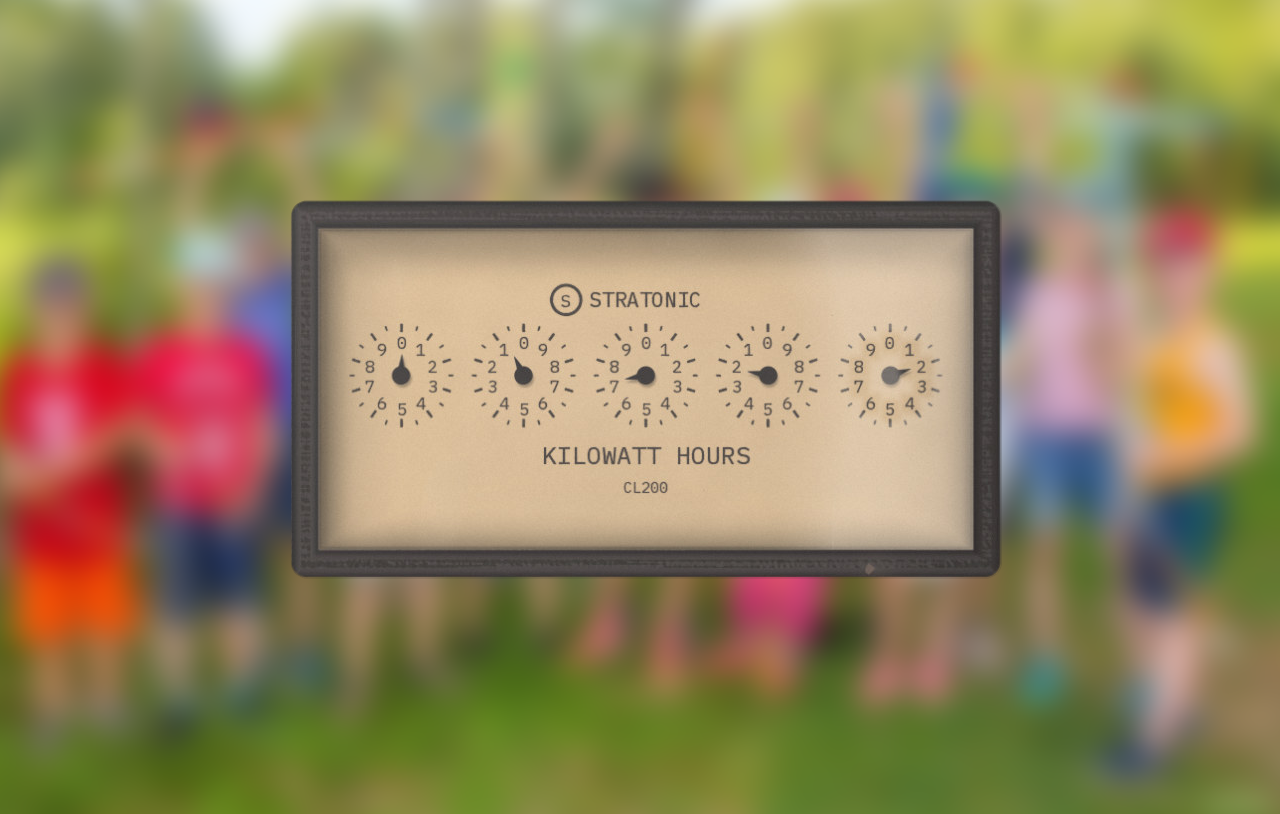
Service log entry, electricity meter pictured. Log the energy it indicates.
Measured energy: 722 kWh
